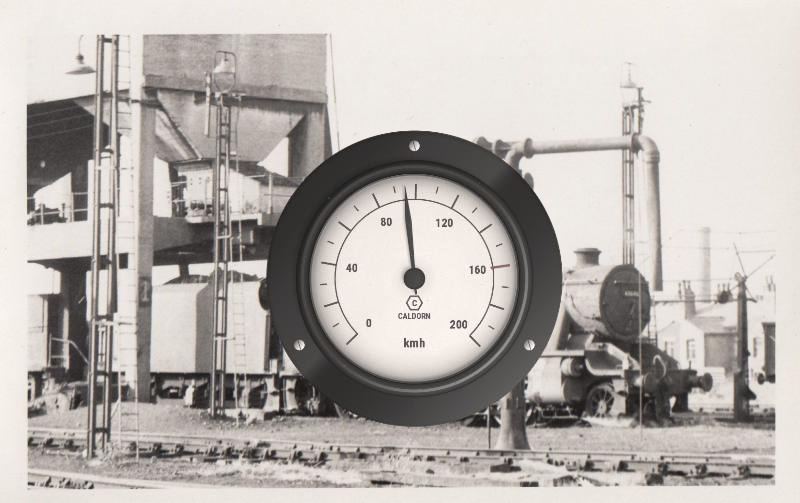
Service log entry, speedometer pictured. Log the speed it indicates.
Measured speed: 95 km/h
